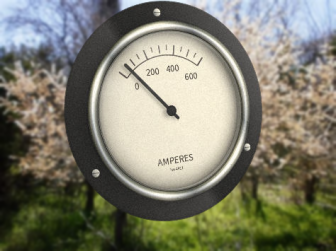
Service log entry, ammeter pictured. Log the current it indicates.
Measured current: 50 A
